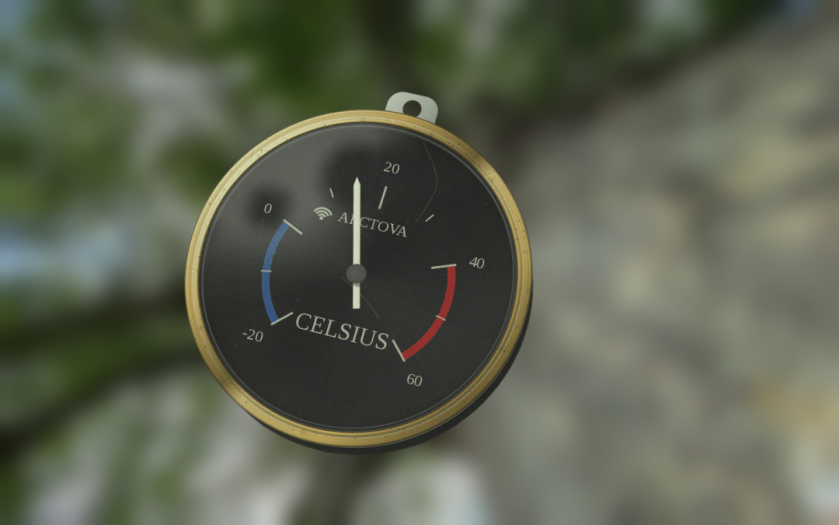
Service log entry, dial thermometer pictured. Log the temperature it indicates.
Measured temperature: 15 °C
